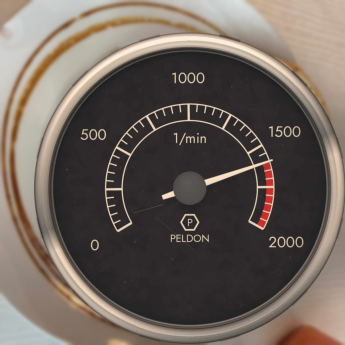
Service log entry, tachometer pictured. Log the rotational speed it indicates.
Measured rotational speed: 1600 rpm
